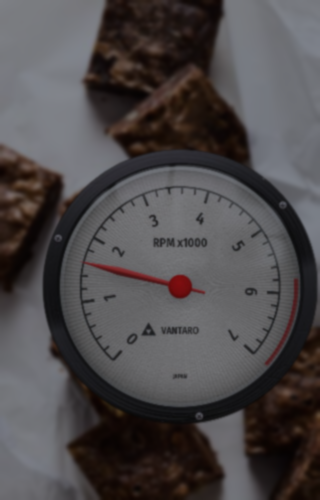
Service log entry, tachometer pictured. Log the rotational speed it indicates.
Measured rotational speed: 1600 rpm
